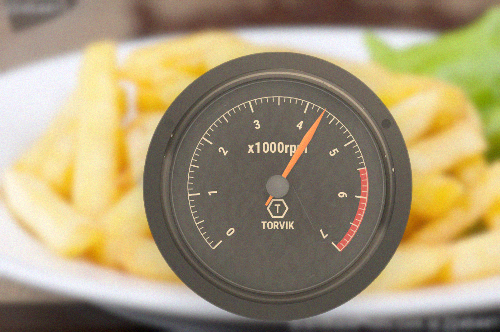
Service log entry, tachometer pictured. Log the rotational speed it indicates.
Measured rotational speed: 4300 rpm
